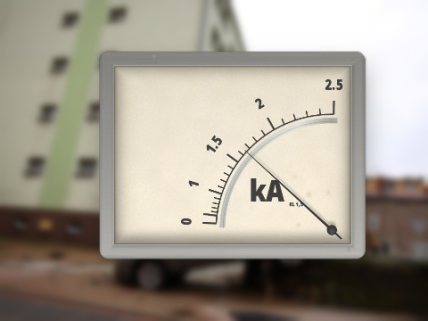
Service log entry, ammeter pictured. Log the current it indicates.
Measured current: 1.65 kA
